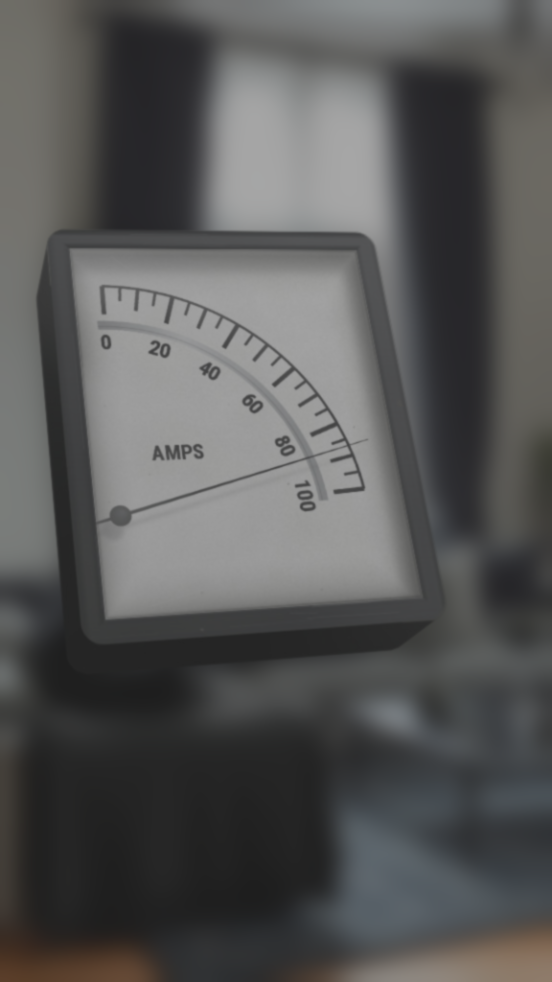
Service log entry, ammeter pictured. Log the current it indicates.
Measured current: 87.5 A
